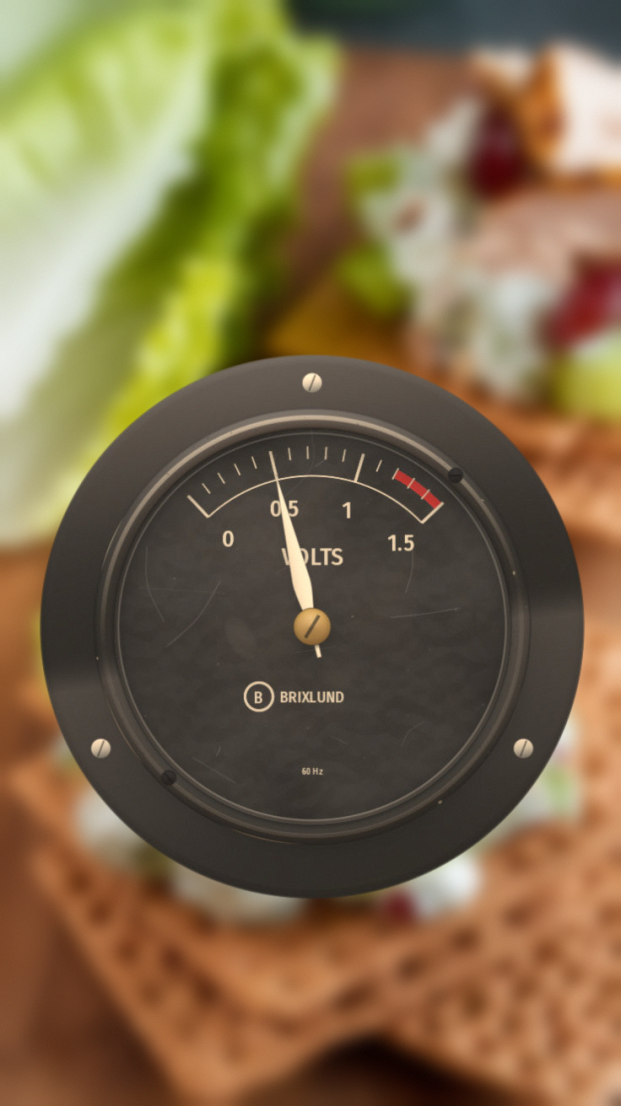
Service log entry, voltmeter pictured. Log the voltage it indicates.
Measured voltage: 0.5 V
